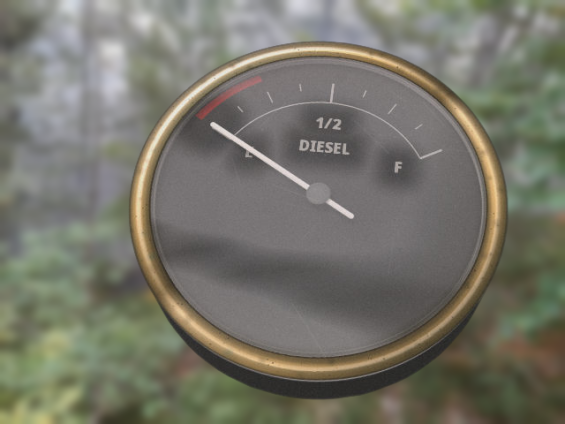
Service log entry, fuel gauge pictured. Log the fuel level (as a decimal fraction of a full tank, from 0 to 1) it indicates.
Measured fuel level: 0
